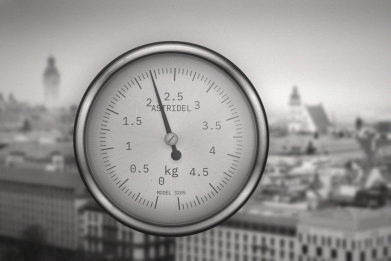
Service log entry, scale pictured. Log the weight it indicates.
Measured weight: 2.2 kg
